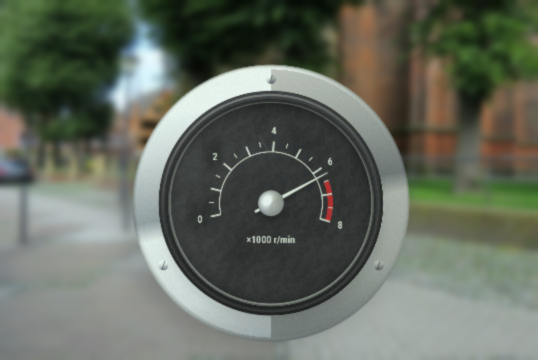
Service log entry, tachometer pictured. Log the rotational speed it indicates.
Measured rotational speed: 6250 rpm
